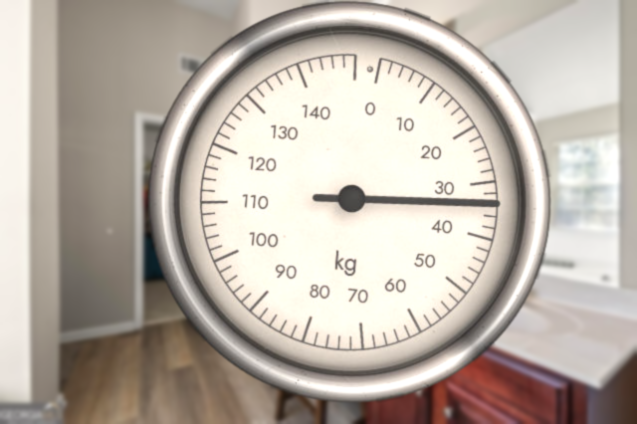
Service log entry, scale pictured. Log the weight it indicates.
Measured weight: 34 kg
